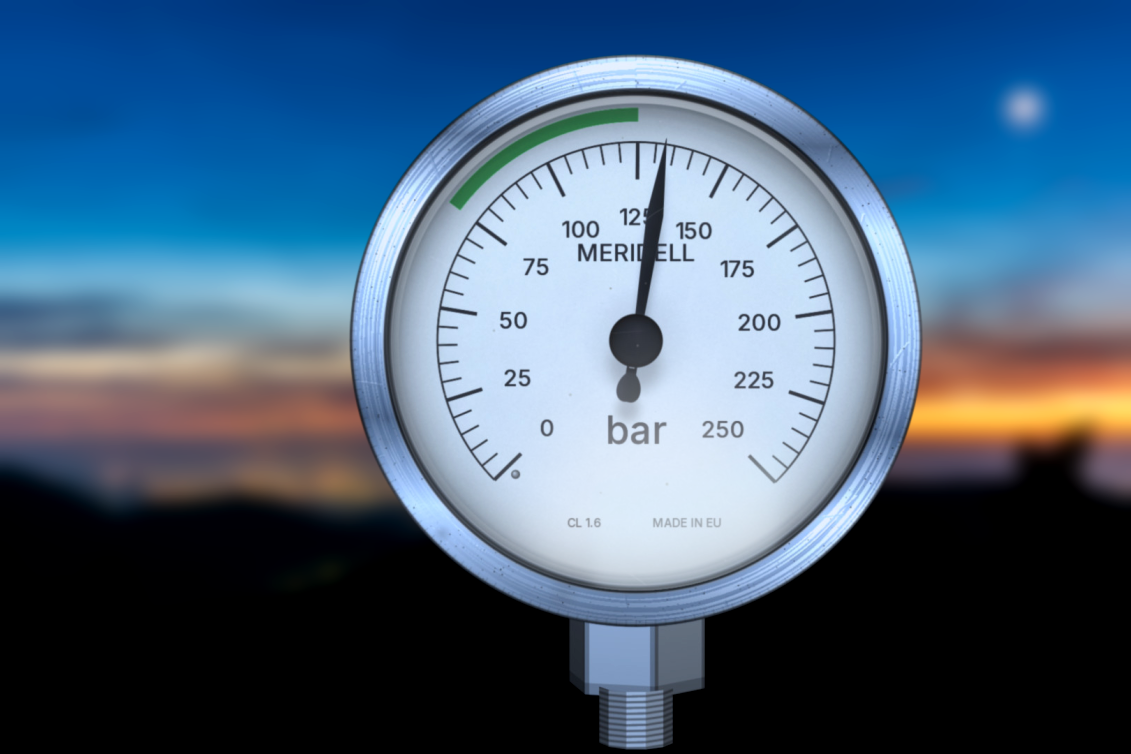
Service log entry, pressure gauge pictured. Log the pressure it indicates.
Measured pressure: 132.5 bar
